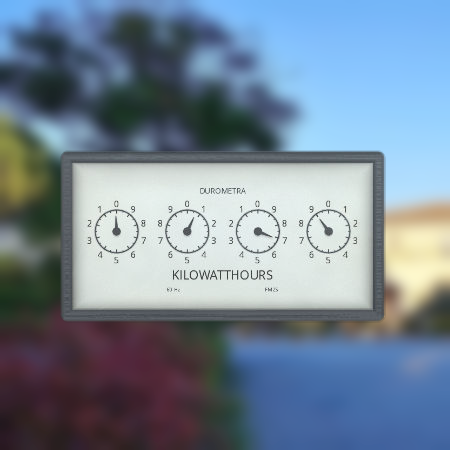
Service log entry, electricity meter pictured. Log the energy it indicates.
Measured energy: 69 kWh
